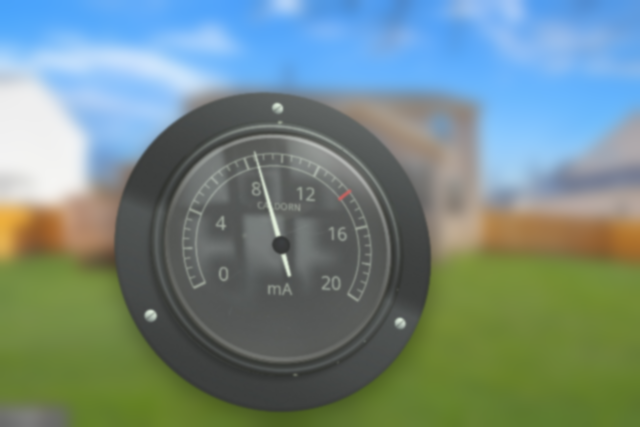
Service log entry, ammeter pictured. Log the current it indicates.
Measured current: 8.5 mA
